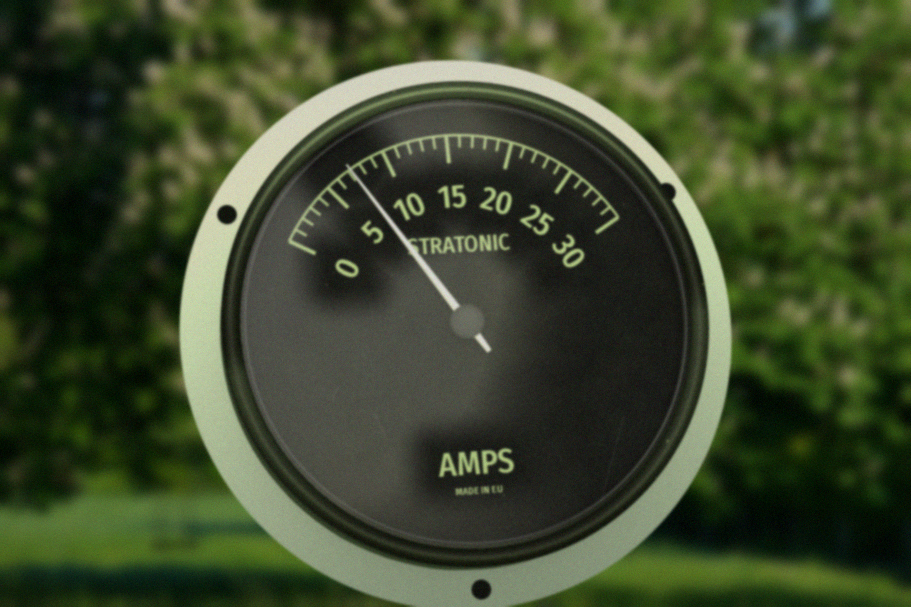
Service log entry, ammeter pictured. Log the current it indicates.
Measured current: 7 A
